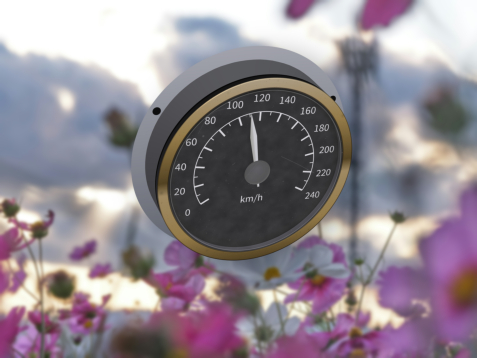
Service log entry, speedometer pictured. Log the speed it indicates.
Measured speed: 110 km/h
